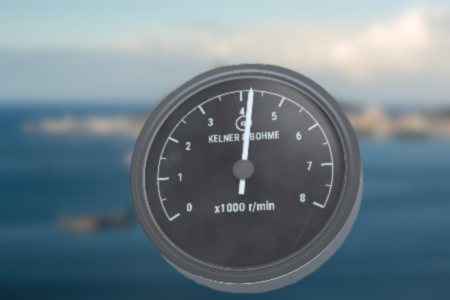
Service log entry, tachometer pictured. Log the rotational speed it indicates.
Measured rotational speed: 4250 rpm
